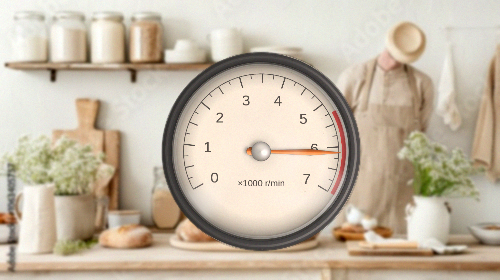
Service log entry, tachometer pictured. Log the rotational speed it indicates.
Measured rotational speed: 6125 rpm
